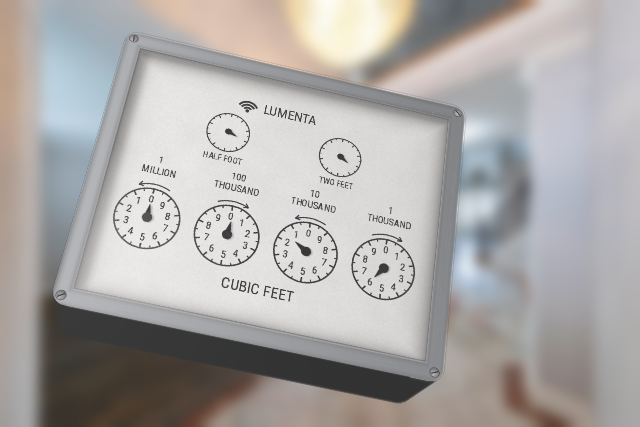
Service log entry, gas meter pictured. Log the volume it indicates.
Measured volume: 1600 ft³
